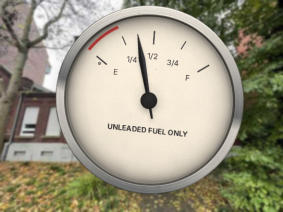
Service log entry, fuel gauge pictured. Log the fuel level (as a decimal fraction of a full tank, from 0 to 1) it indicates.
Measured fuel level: 0.375
